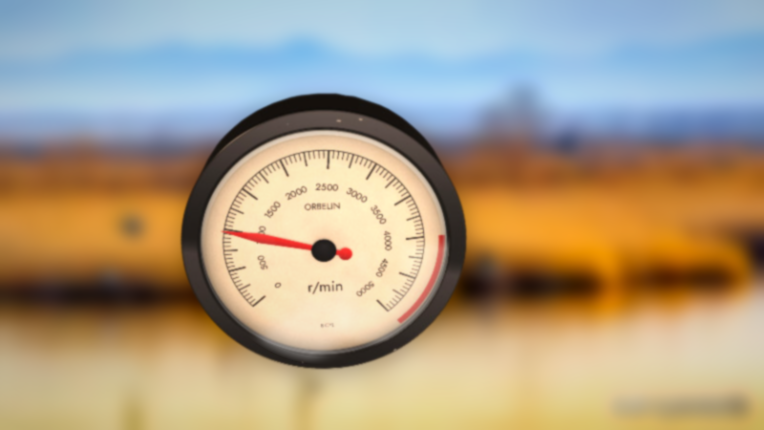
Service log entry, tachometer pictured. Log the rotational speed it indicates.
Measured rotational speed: 1000 rpm
